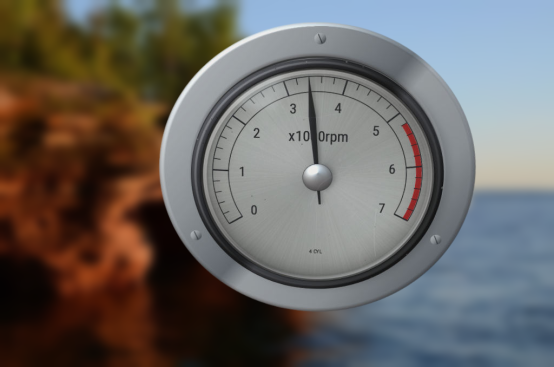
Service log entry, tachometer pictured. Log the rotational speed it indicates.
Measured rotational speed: 3400 rpm
